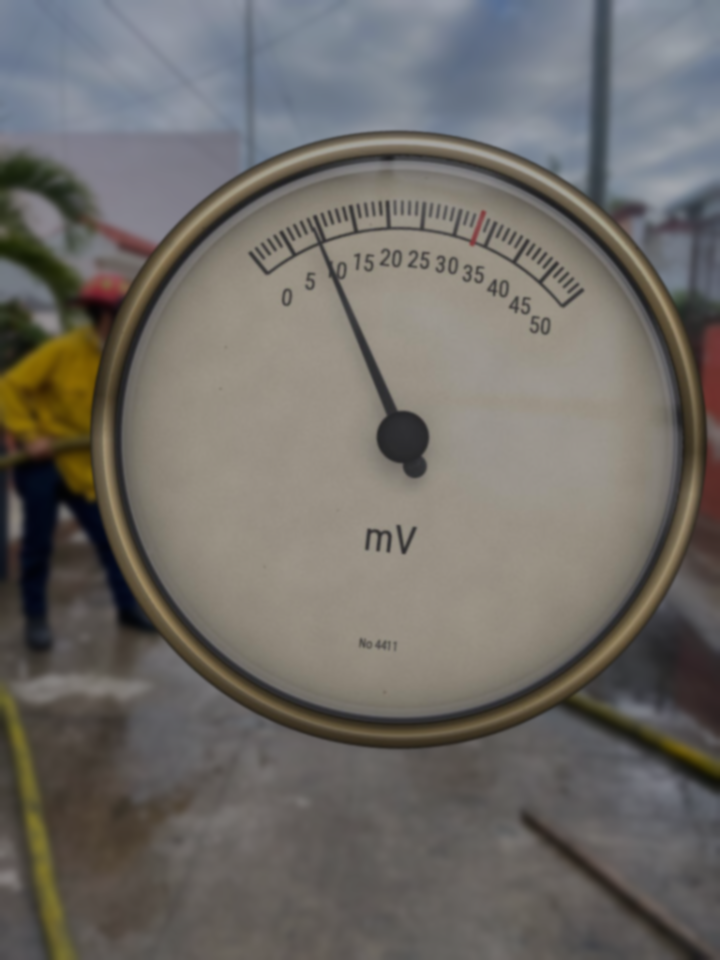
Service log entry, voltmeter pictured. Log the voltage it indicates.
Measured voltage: 9 mV
